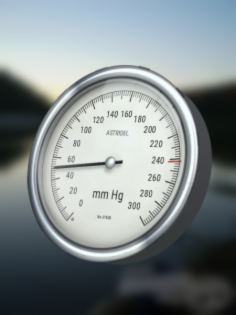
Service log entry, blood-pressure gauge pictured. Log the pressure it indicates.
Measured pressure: 50 mmHg
